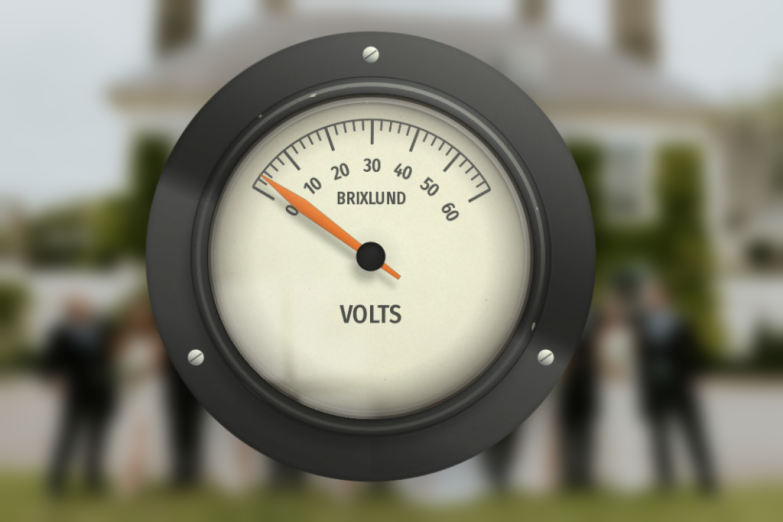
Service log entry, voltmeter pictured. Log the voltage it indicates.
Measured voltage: 3 V
